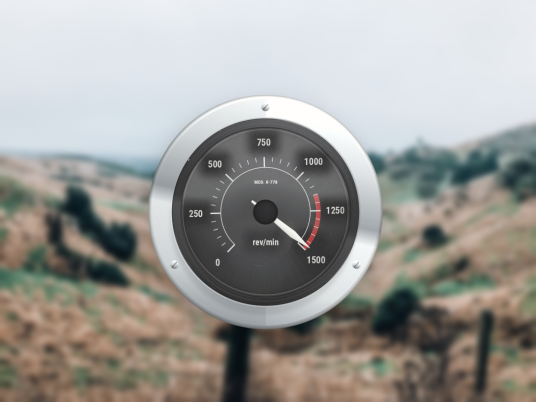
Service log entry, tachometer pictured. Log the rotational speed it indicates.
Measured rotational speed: 1475 rpm
